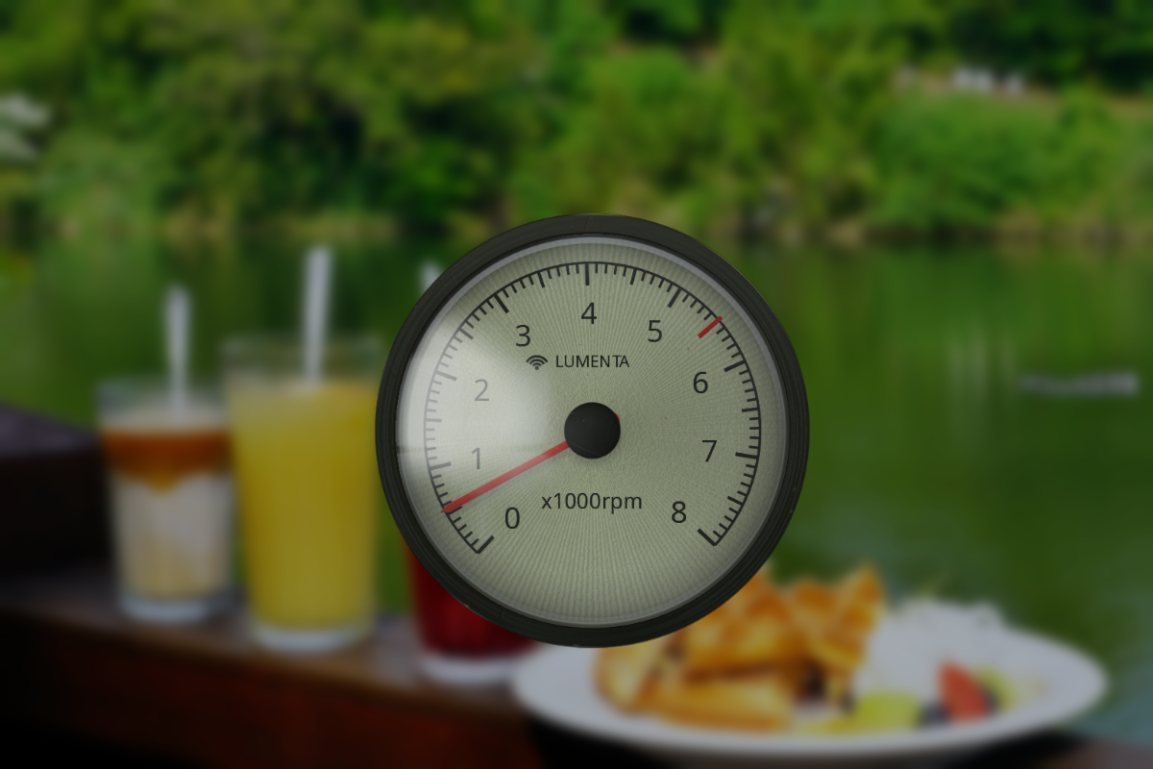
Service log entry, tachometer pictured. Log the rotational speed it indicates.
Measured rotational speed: 550 rpm
